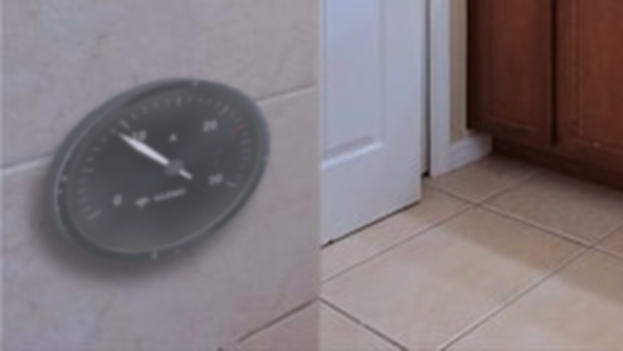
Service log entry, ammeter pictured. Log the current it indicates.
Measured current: 9 A
